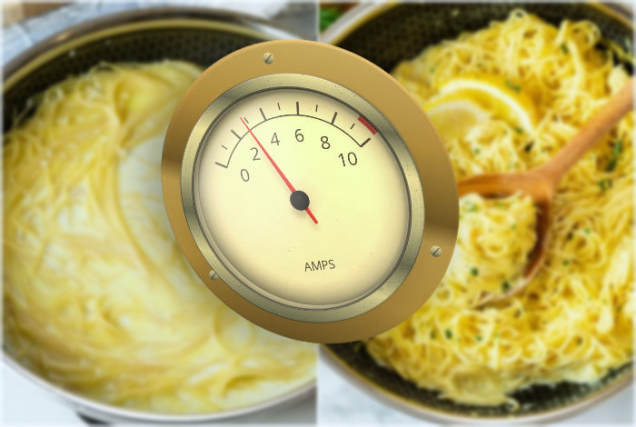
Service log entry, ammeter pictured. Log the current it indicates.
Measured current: 3 A
